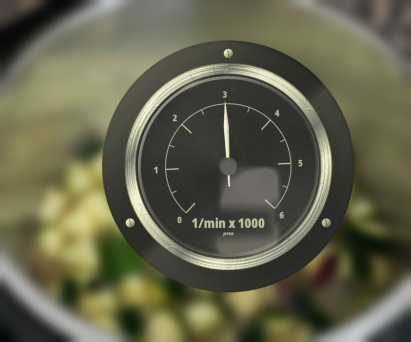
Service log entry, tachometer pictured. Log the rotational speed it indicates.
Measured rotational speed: 3000 rpm
